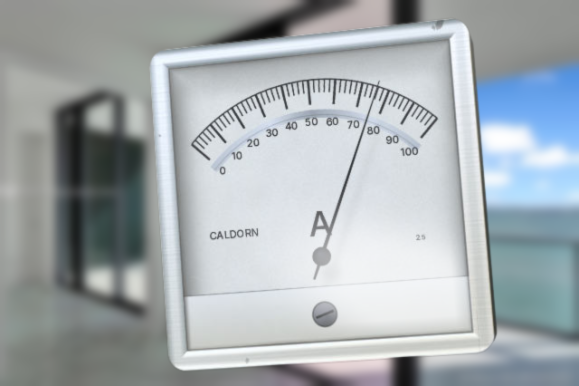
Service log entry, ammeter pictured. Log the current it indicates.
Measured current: 76 A
